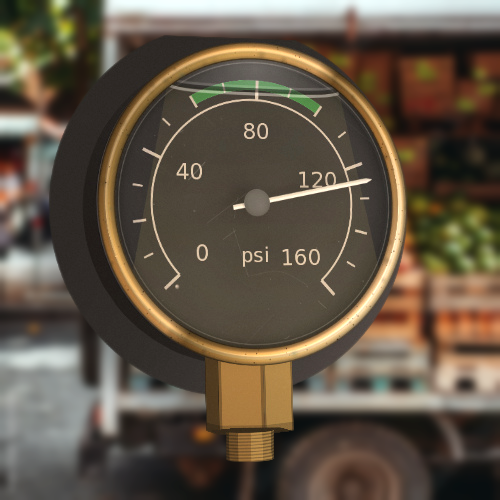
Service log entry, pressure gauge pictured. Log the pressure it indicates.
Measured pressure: 125 psi
